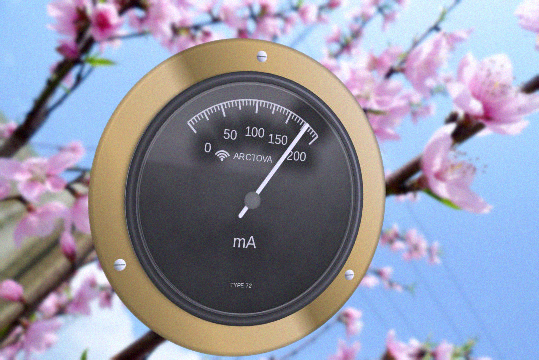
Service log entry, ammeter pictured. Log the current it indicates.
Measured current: 175 mA
